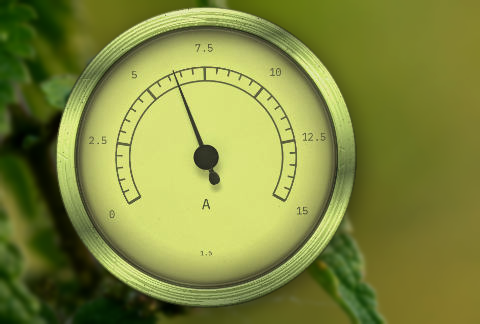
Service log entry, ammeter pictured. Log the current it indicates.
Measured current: 6.25 A
